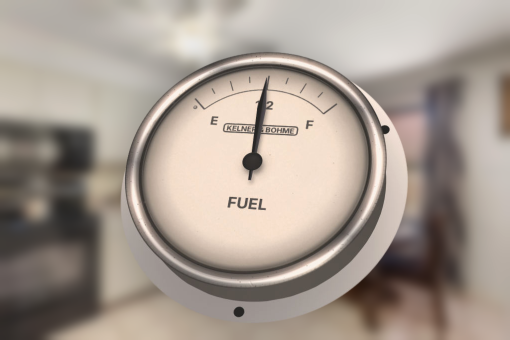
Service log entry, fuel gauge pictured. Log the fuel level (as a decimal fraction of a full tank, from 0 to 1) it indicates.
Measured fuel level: 0.5
